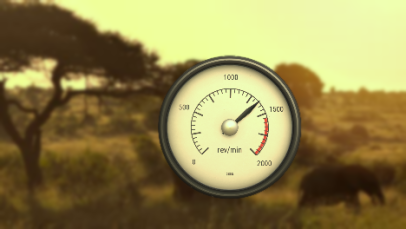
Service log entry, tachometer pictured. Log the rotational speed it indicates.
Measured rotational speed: 1350 rpm
